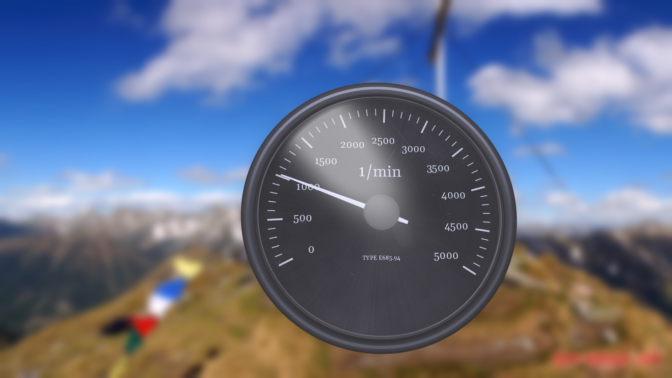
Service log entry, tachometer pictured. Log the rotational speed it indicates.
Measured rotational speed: 1000 rpm
